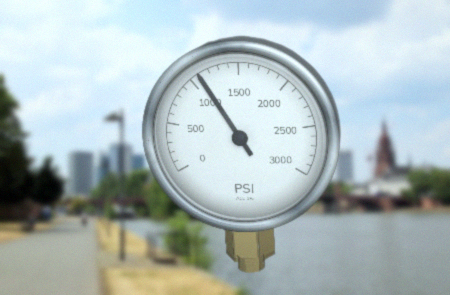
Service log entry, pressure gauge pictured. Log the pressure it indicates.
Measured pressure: 1100 psi
